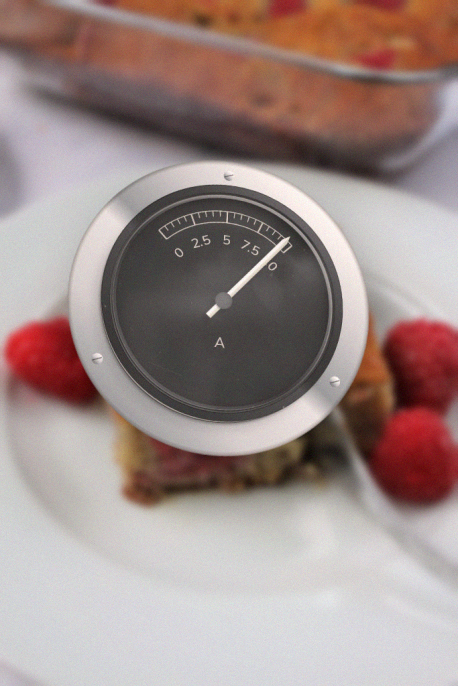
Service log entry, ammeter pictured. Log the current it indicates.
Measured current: 9.5 A
